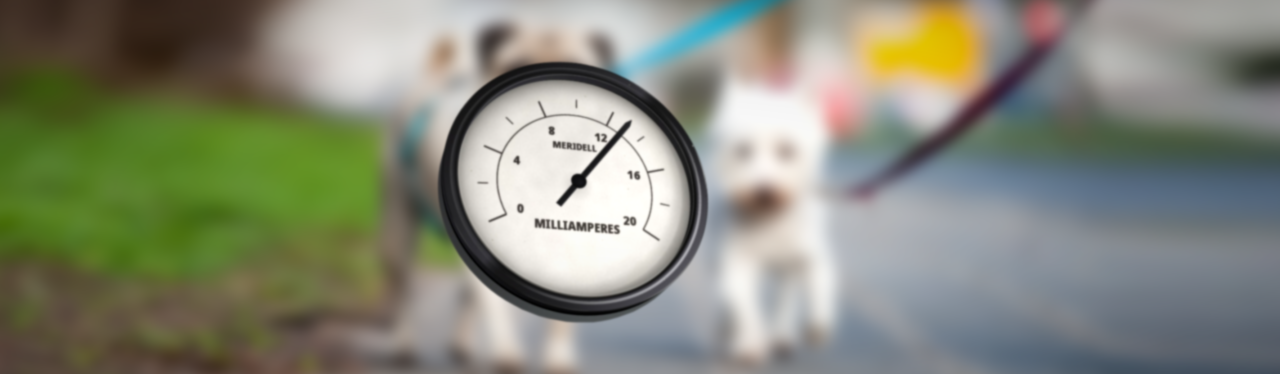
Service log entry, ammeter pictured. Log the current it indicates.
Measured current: 13 mA
